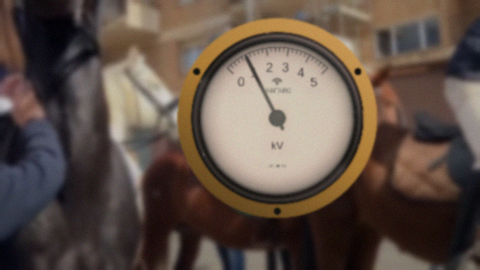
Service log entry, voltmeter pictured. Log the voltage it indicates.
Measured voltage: 1 kV
